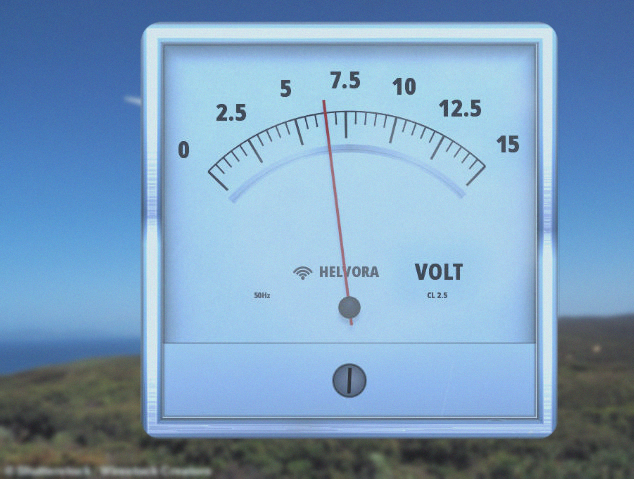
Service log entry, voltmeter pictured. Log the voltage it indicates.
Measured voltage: 6.5 V
